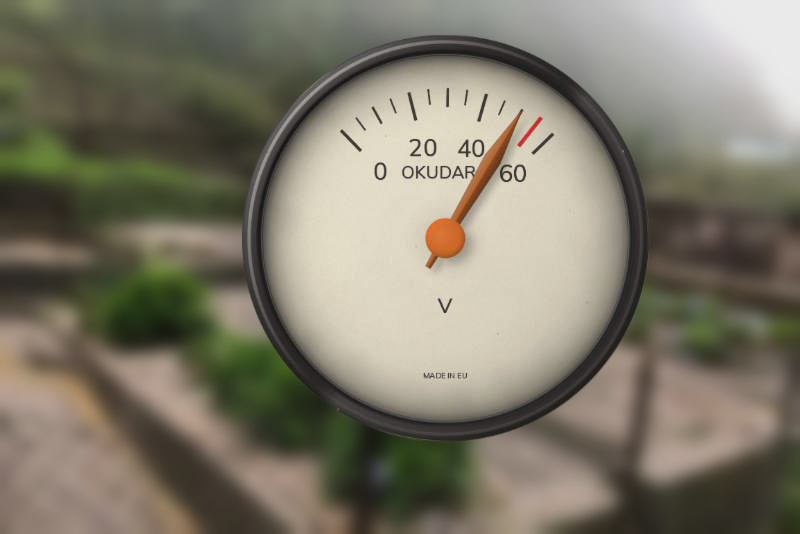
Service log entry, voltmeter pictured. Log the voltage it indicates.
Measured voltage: 50 V
